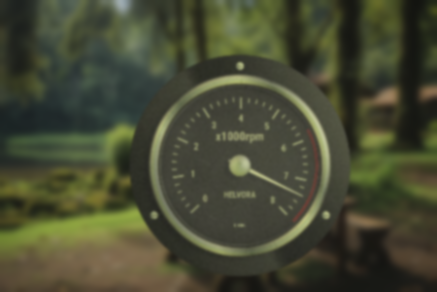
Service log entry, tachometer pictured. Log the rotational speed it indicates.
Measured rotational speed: 7400 rpm
